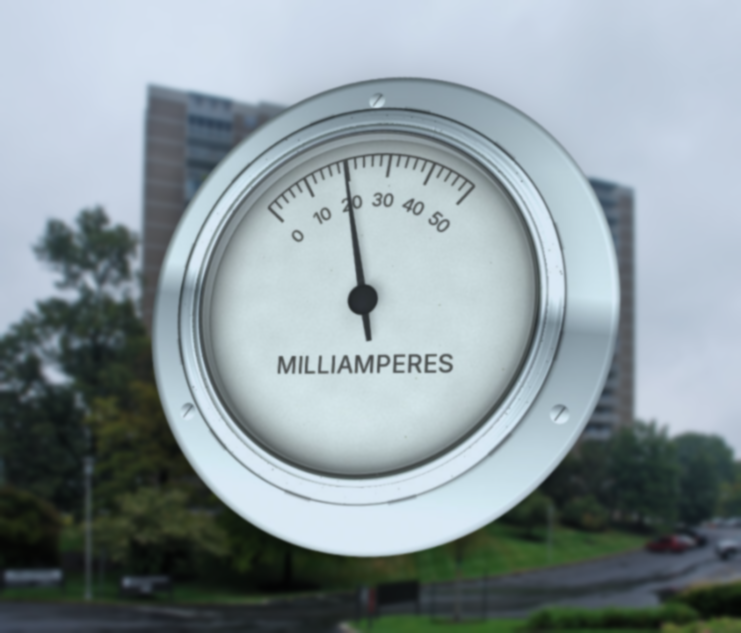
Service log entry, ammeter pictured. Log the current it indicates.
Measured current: 20 mA
